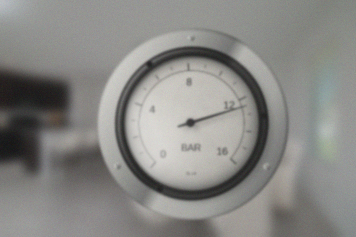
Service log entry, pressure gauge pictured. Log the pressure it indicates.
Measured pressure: 12.5 bar
